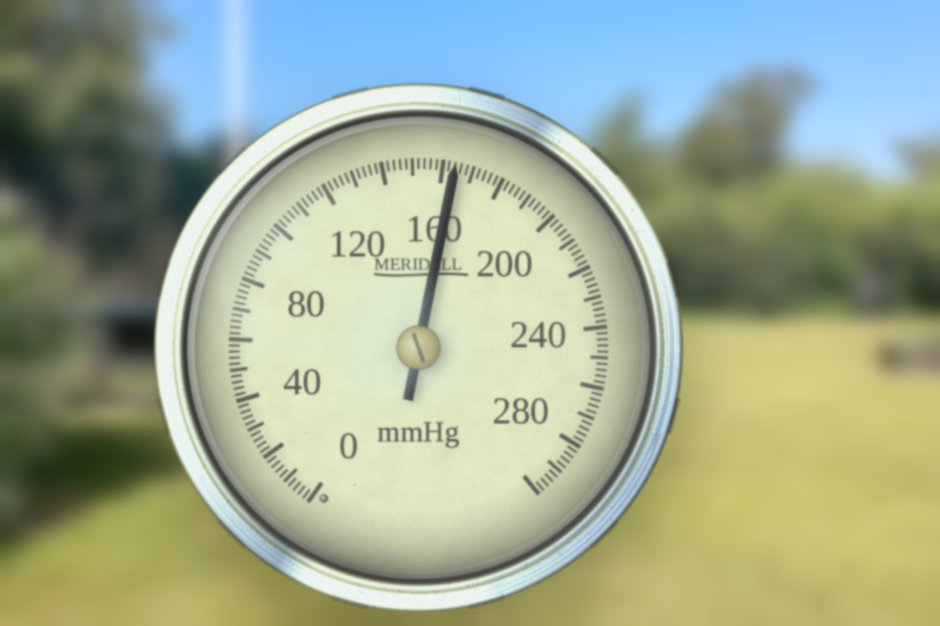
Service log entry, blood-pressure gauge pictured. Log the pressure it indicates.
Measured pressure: 164 mmHg
